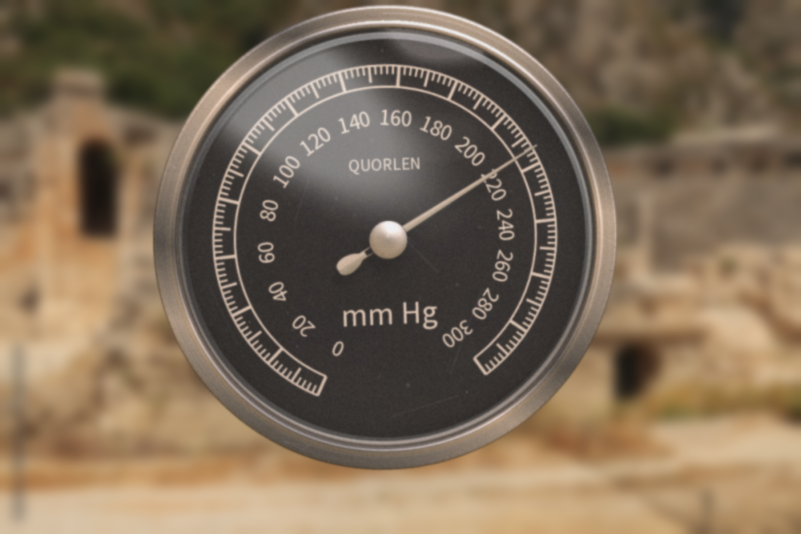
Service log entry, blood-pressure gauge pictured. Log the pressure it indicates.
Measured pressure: 214 mmHg
